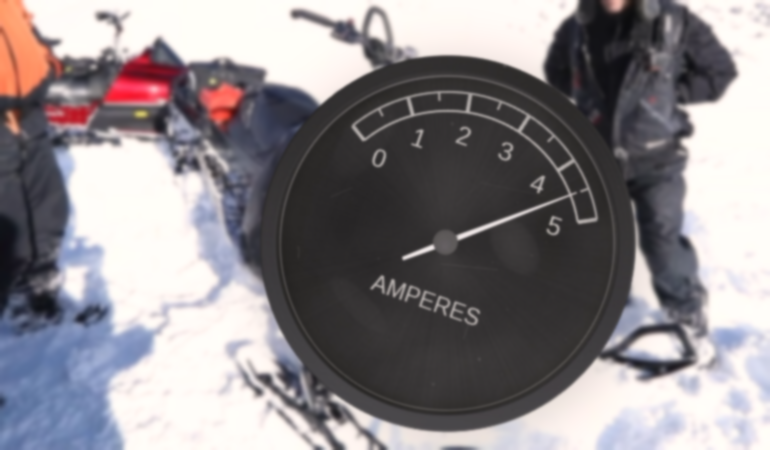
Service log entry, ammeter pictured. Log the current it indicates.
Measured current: 4.5 A
